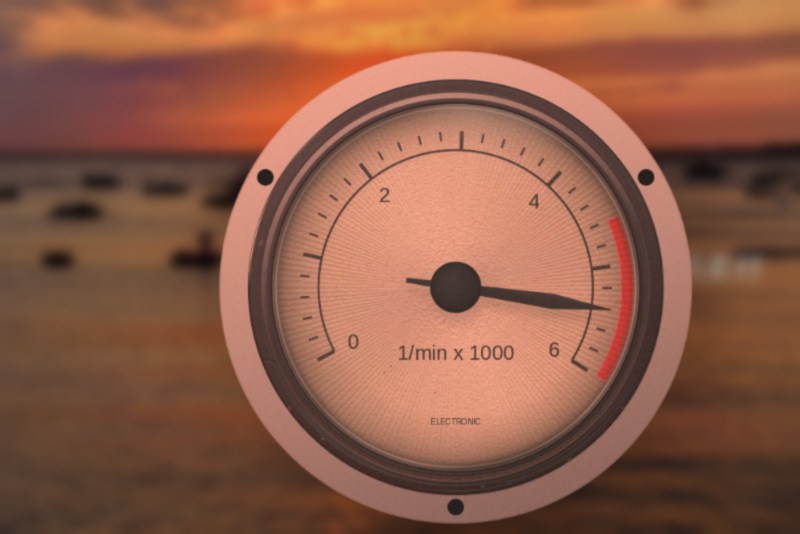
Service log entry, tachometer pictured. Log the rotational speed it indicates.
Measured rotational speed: 5400 rpm
